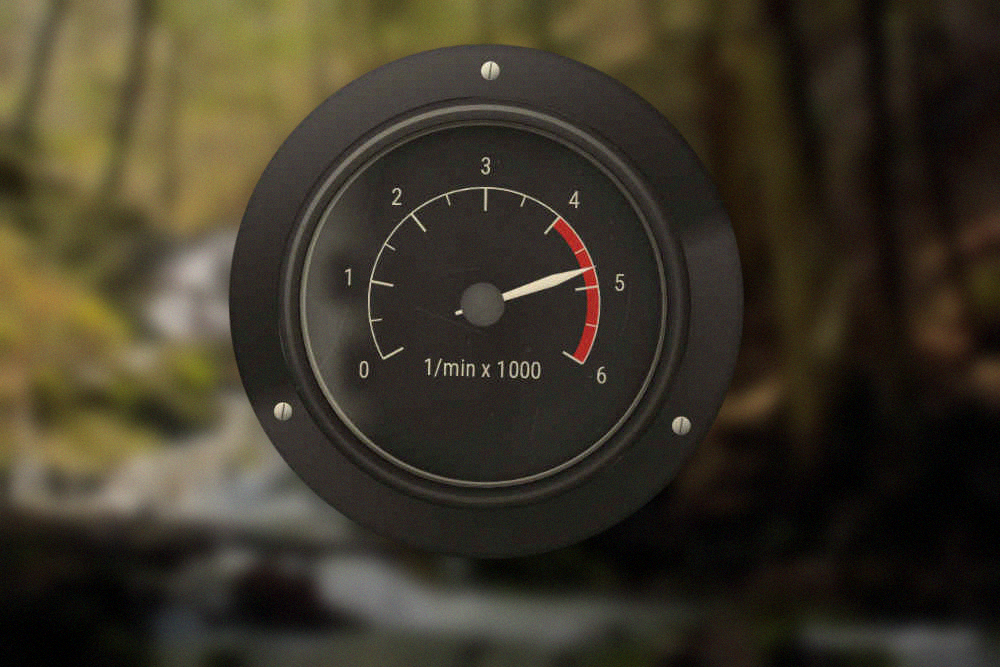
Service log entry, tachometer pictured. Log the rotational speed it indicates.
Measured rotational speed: 4750 rpm
